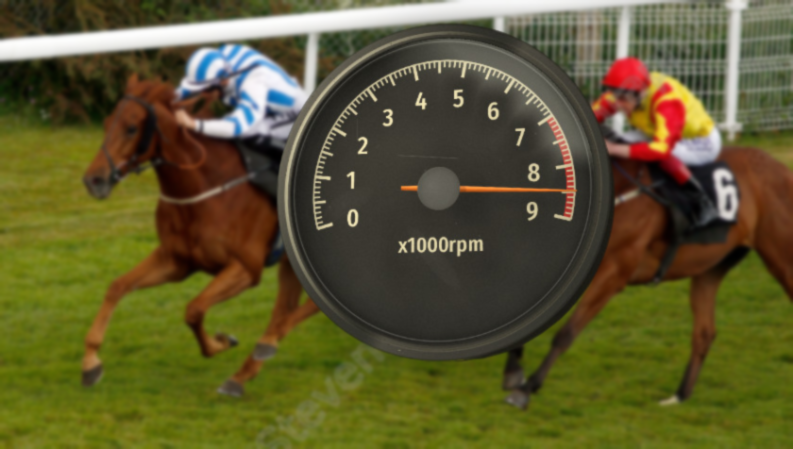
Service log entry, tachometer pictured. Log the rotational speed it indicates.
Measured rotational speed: 8500 rpm
